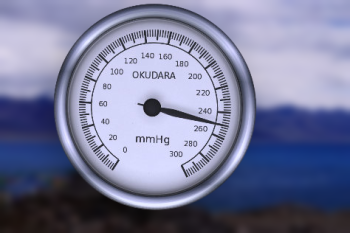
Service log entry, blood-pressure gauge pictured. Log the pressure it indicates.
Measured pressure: 250 mmHg
